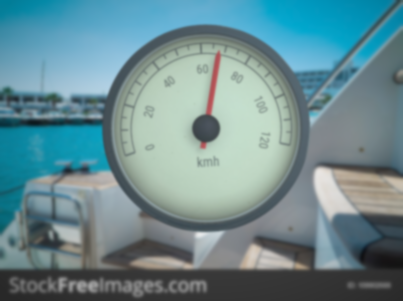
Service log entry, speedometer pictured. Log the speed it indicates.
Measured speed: 67.5 km/h
